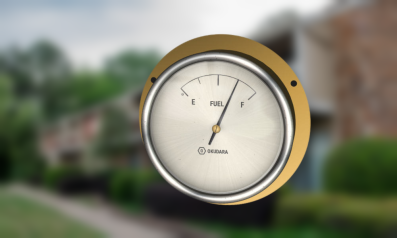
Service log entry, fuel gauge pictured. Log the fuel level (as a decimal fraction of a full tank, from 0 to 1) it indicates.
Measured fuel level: 0.75
